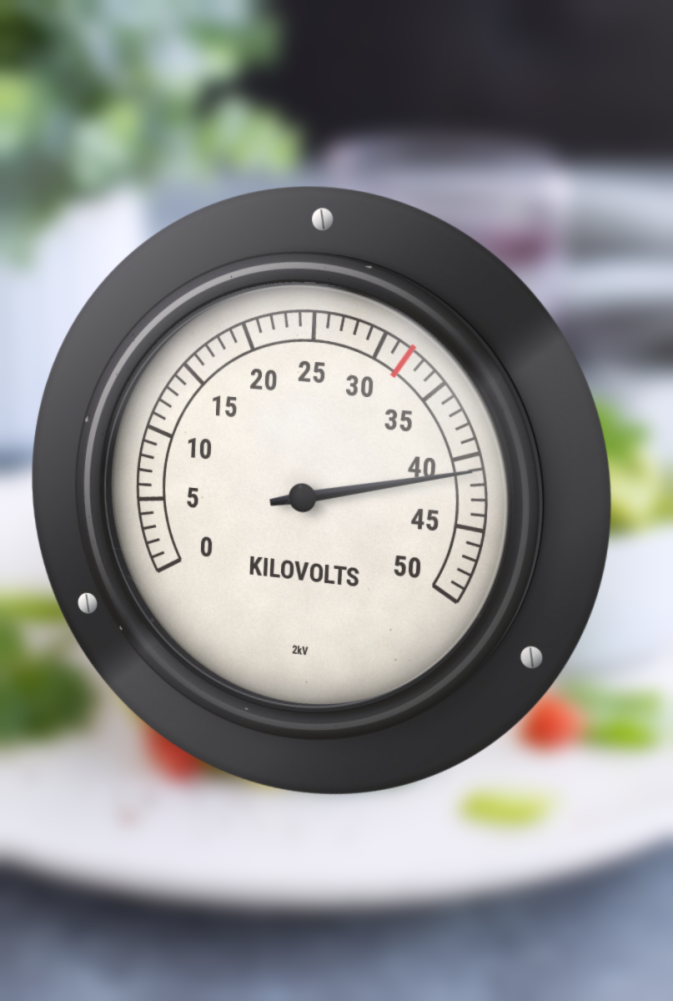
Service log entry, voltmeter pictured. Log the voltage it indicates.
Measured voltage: 41 kV
